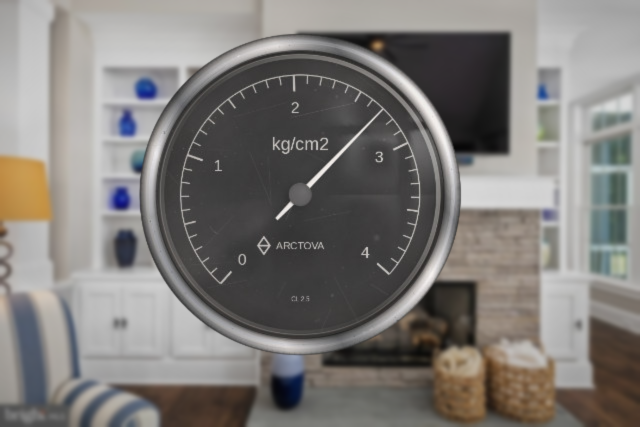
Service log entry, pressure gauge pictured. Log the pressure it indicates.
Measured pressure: 2.7 kg/cm²
